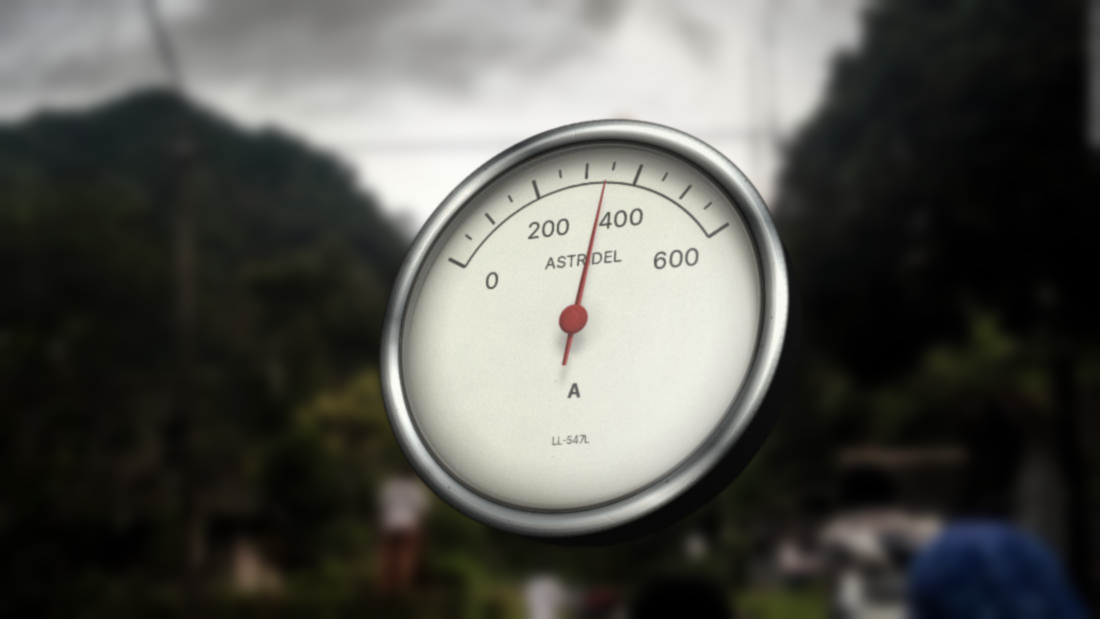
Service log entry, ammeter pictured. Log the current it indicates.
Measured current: 350 A
